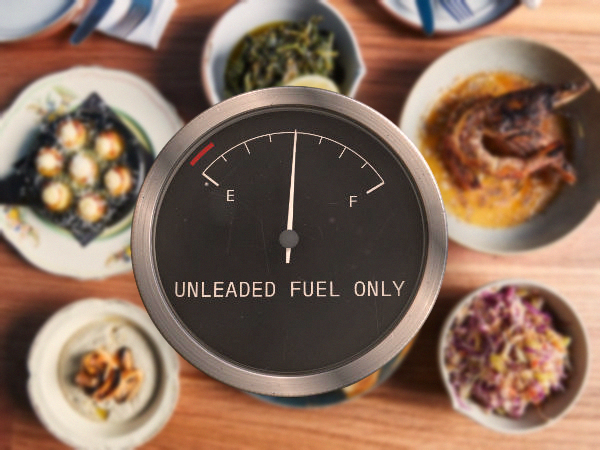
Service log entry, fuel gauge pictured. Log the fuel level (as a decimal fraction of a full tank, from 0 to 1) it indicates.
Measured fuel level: 0.5
